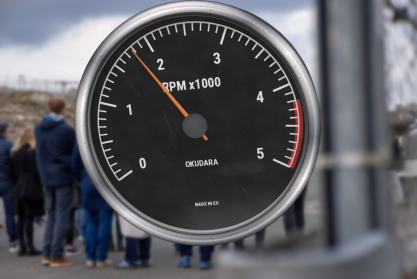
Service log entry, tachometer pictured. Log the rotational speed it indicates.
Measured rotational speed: 1800 rpm
